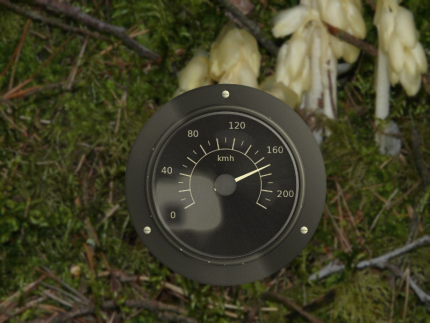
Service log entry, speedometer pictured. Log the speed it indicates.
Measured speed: 170 km/h
